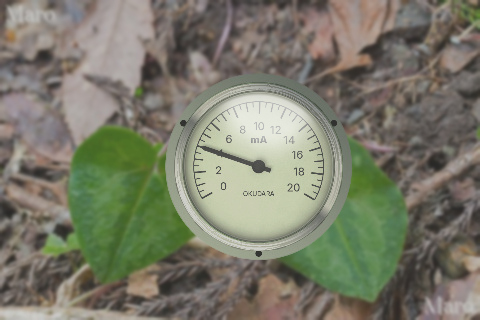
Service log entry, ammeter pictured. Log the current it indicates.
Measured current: 4 mA
